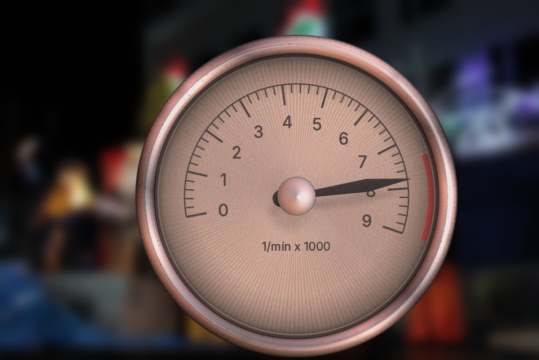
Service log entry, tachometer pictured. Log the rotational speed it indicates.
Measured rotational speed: 7800 rpm
